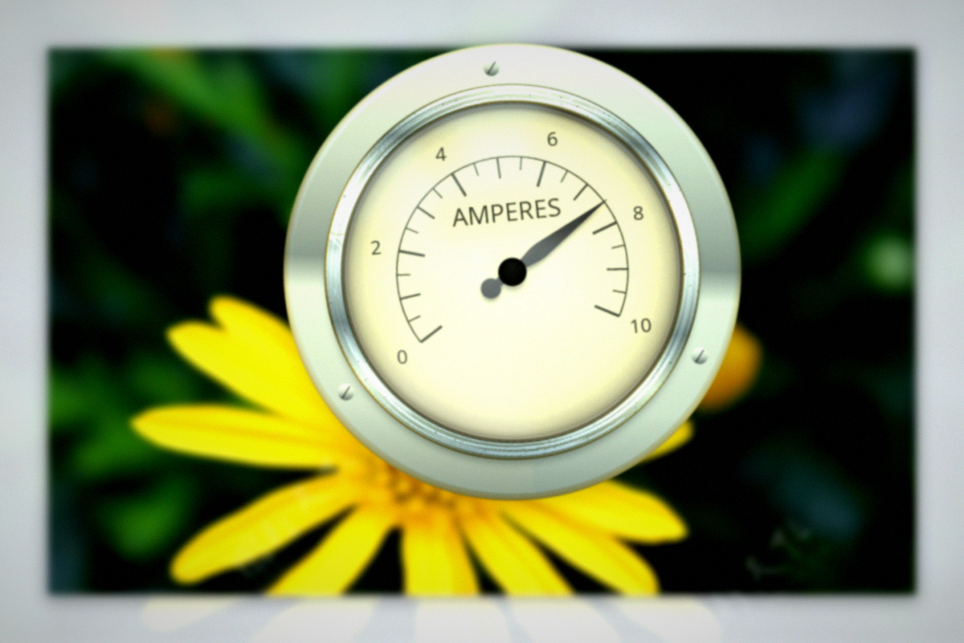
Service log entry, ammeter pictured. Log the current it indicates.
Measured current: 7.5 A
